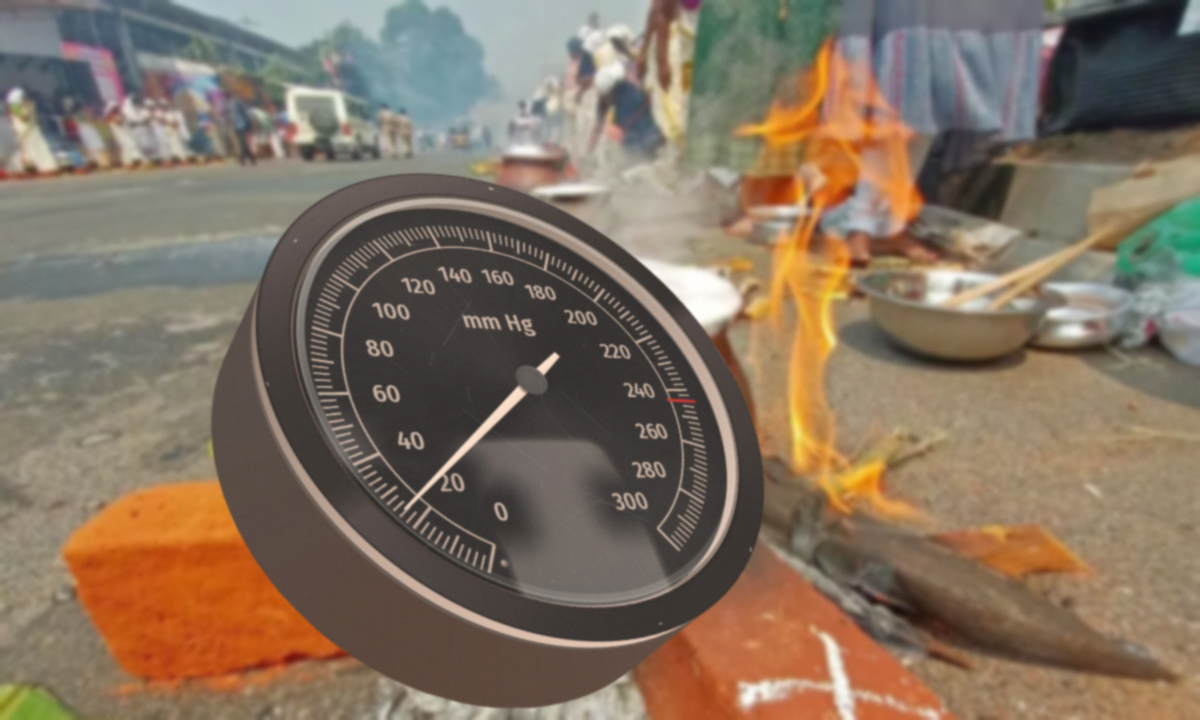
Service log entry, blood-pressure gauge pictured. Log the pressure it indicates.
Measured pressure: 24 mmHg
